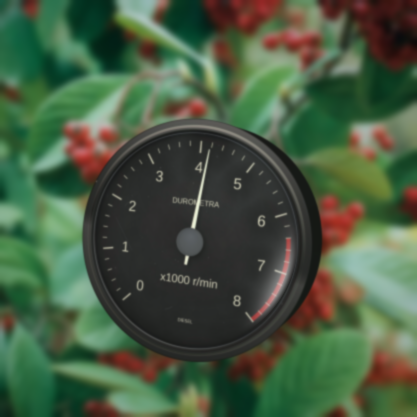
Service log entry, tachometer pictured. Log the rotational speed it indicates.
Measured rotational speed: 4200 rpm
